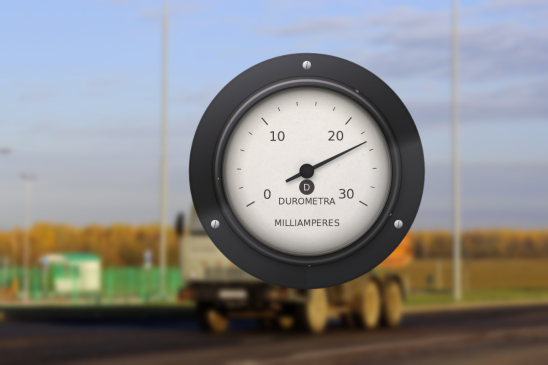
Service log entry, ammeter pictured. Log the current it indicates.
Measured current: 23 mA
